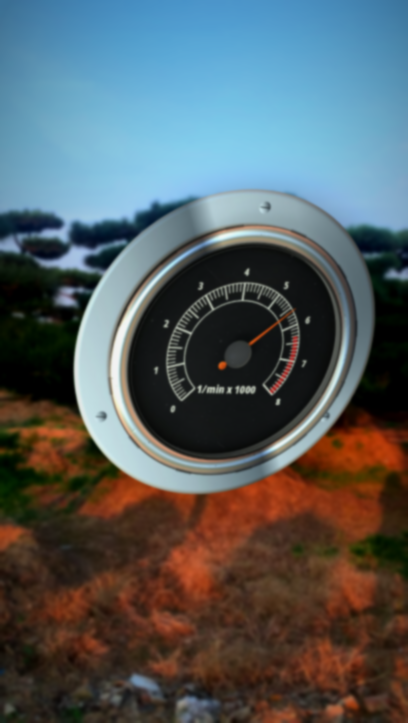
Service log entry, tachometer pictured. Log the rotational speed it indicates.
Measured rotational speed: 5500 rpm
